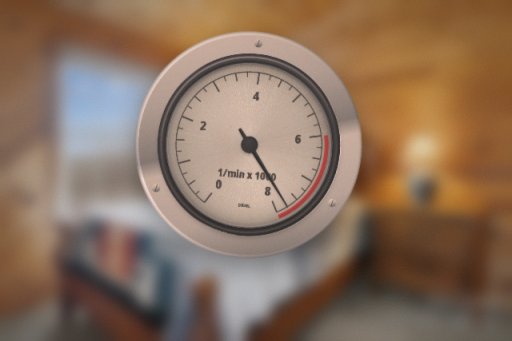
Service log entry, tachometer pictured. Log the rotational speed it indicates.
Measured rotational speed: 7750 rpm
